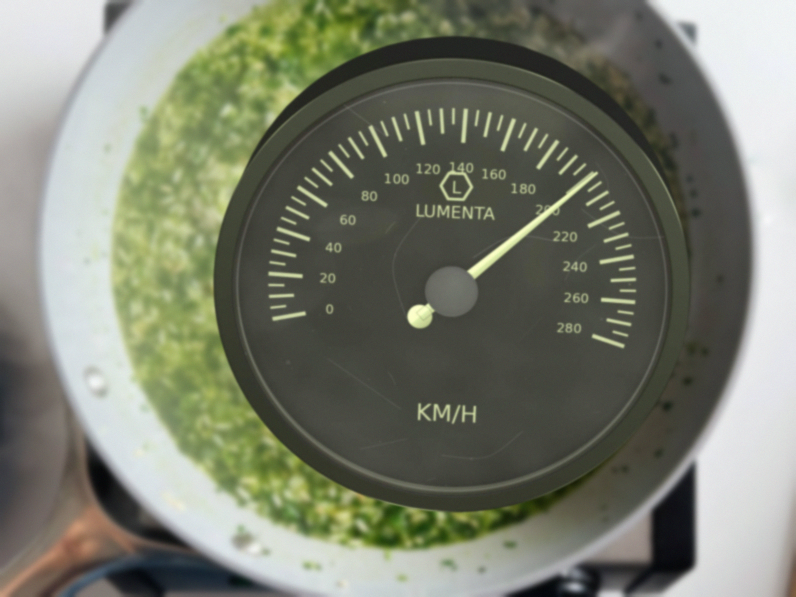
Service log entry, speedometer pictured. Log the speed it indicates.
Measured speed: 200 km/h
